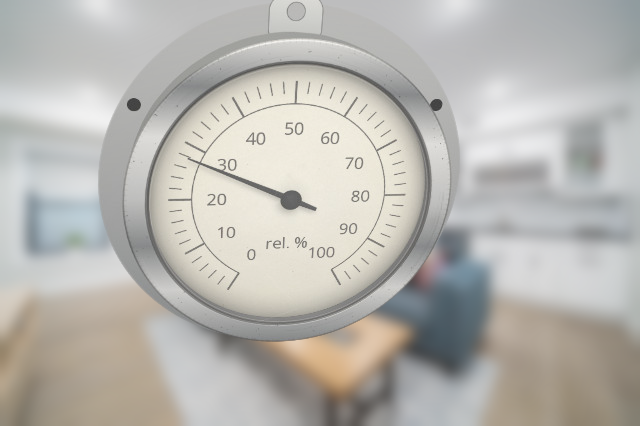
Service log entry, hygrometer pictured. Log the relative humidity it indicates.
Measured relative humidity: 28 %
